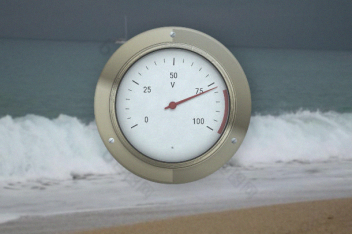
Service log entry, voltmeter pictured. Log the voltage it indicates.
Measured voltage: 77.5 V
